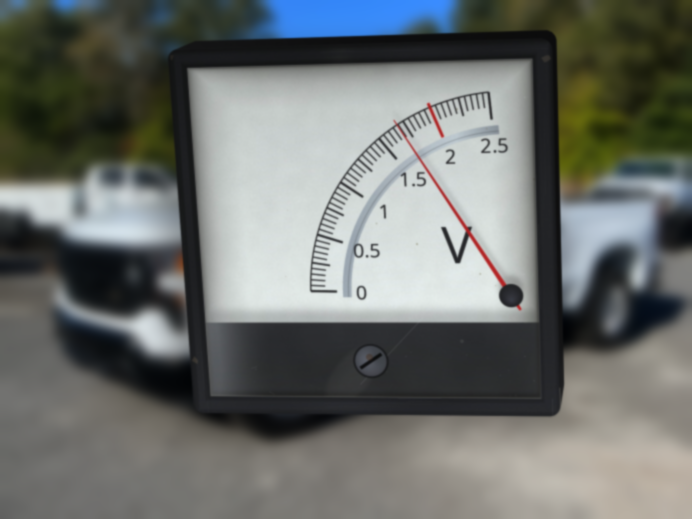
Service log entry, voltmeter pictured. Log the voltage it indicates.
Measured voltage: 1.7 V
